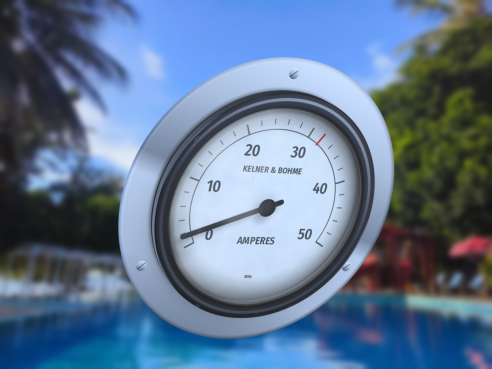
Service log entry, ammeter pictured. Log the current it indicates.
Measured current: 2 A
